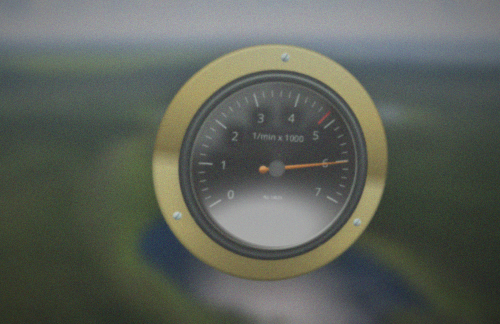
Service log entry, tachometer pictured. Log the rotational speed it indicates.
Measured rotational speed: 6000 rpm
